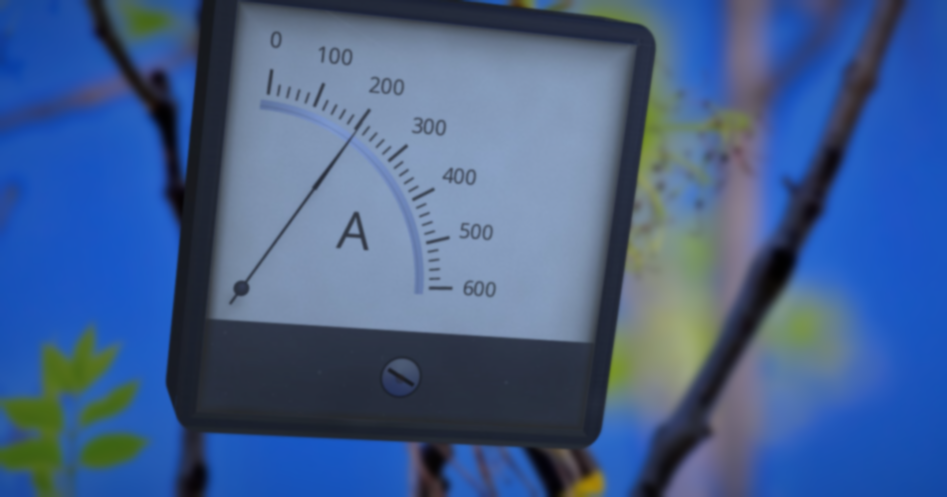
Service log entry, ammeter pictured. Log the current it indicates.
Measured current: 200 A
